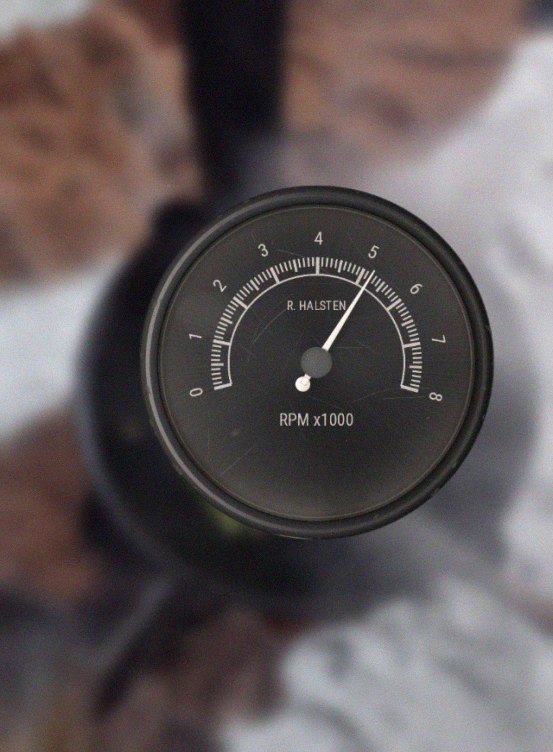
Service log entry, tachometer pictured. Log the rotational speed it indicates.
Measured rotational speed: 5200 rpm
